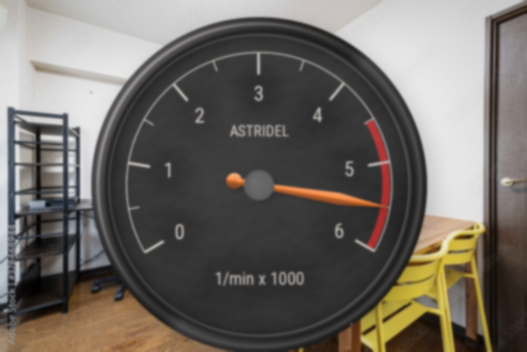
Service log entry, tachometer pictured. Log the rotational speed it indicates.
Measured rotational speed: 5500 rpm
